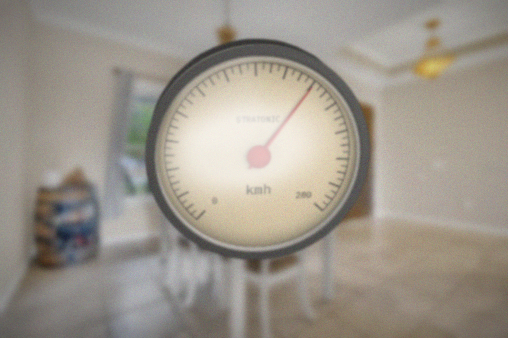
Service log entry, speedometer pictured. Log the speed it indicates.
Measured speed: 180 km/h
